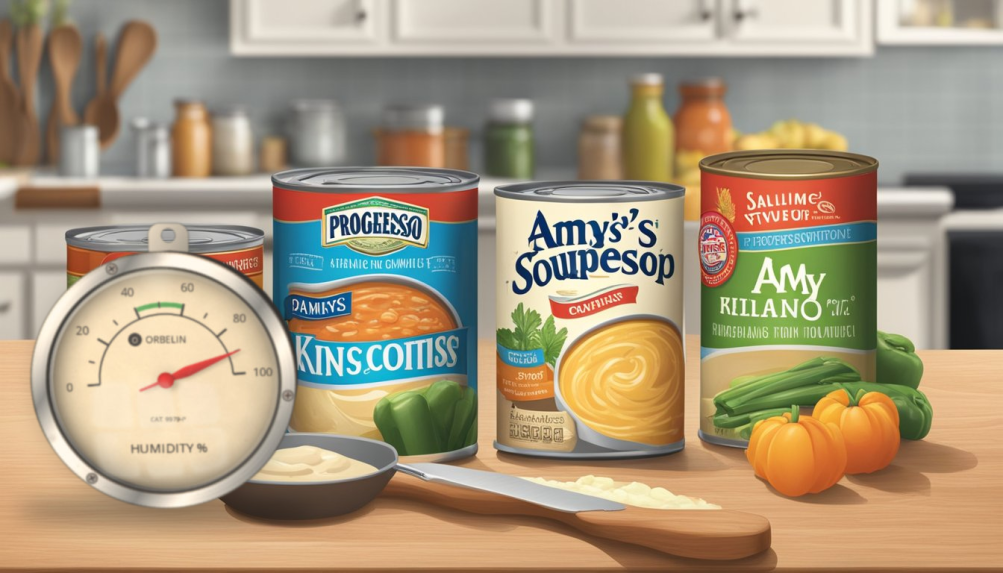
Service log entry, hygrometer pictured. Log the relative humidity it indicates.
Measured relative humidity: 90 %
